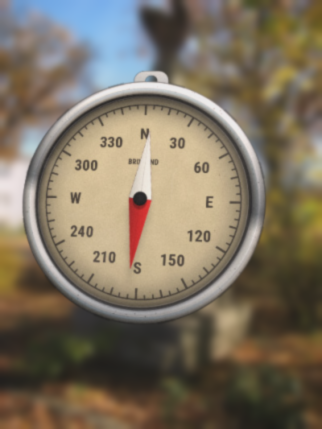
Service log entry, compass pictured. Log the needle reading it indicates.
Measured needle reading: 185 °
